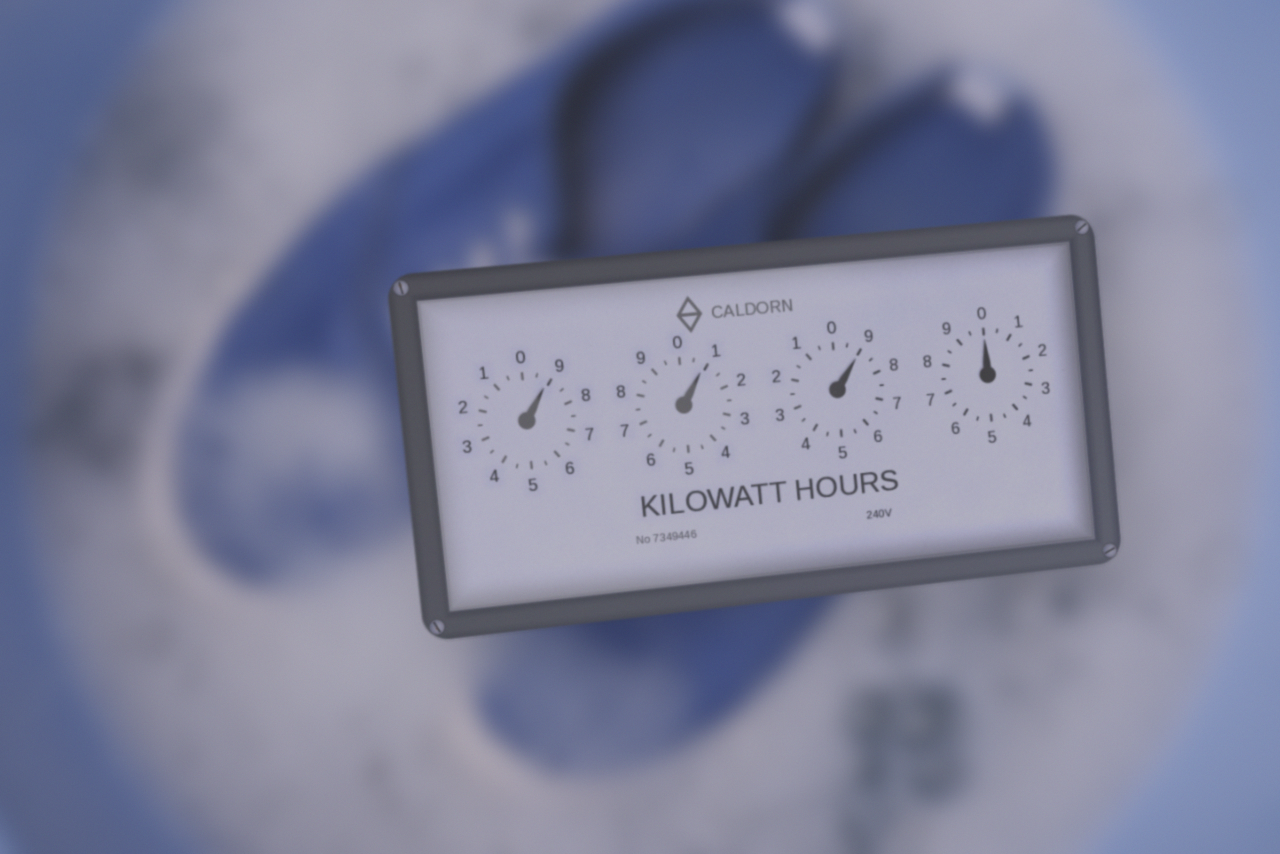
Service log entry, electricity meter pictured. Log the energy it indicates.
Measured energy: 9090 kWh
